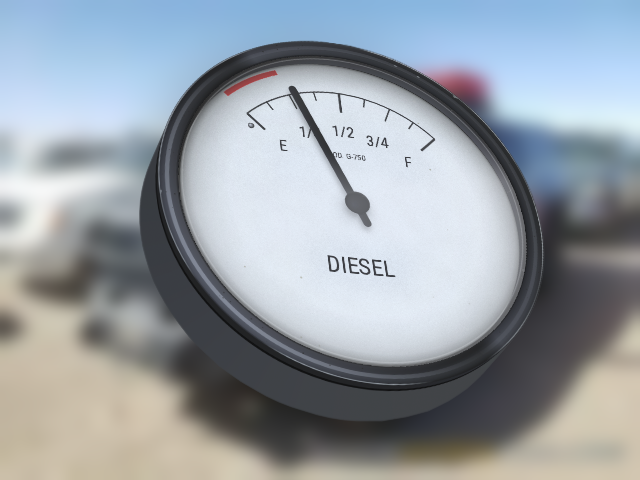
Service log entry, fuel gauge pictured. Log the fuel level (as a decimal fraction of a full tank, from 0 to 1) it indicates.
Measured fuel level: 0.25
